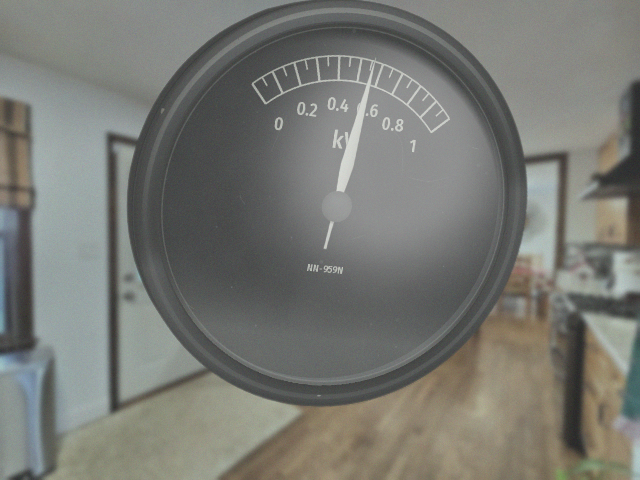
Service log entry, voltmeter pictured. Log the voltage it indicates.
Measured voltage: 0.55 kV
